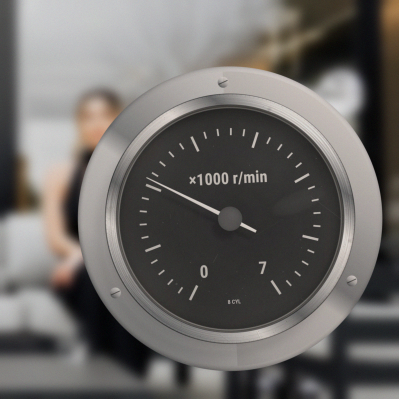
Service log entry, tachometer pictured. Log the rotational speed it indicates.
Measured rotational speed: 2100 rpm
